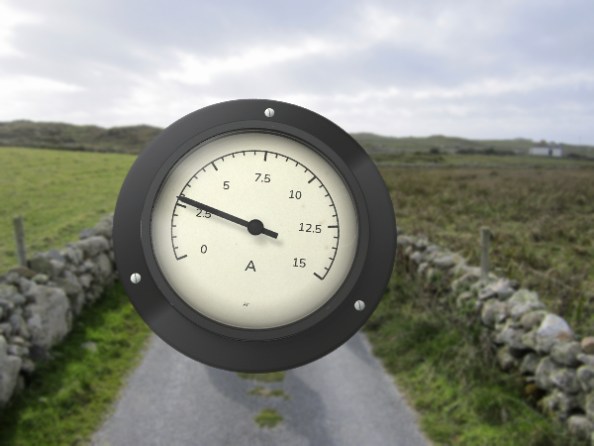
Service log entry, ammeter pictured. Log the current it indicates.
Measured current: 2.75 A
